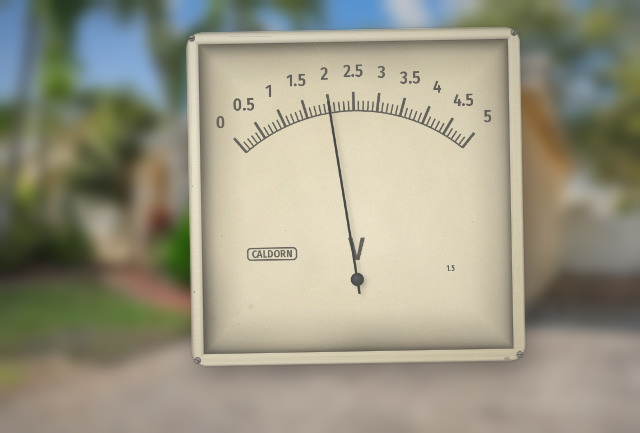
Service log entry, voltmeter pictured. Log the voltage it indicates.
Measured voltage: 2 V
